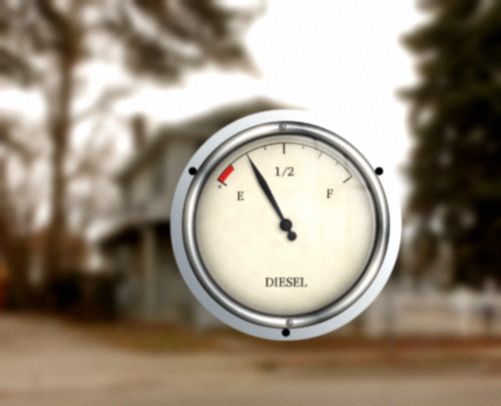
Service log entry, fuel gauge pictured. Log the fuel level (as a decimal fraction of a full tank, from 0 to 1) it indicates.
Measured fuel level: 0.25
